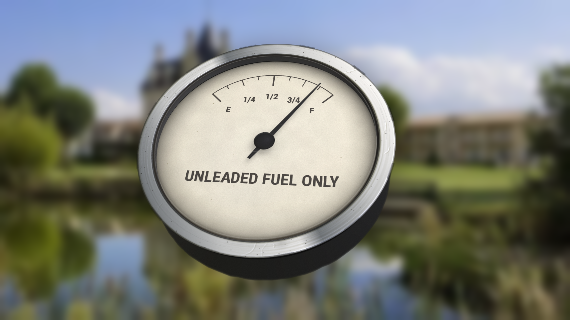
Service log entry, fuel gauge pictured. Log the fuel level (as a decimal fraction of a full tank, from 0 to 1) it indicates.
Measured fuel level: 0.875
